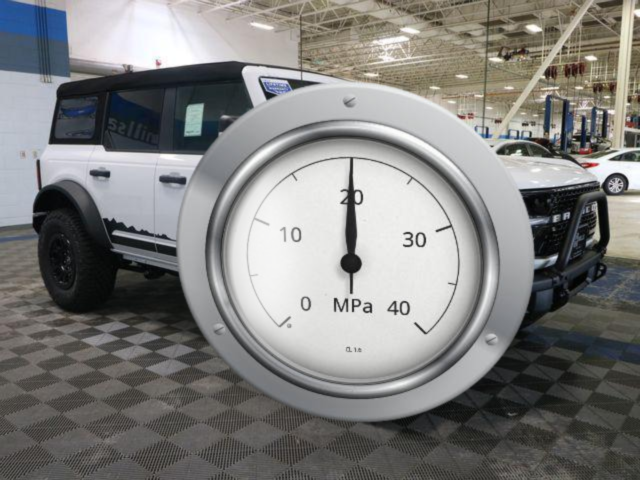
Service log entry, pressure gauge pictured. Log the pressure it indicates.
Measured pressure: 20 MPa
